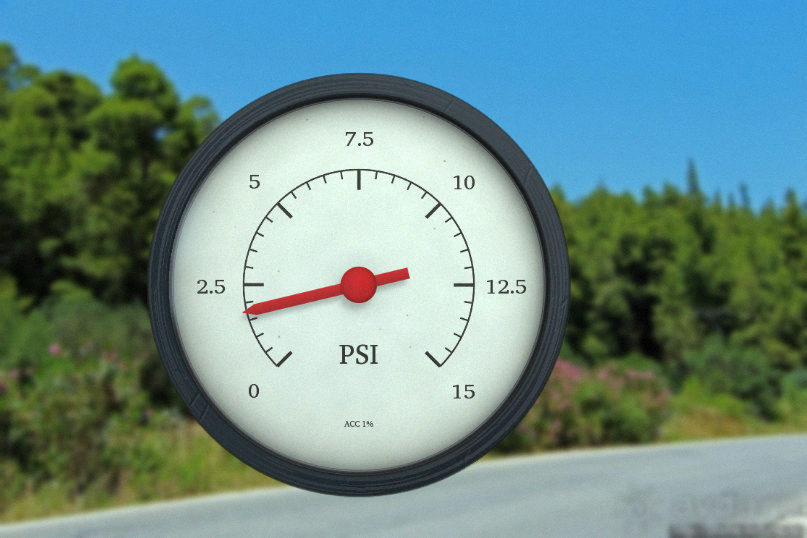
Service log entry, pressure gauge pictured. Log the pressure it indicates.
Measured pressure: 1.75 psi
